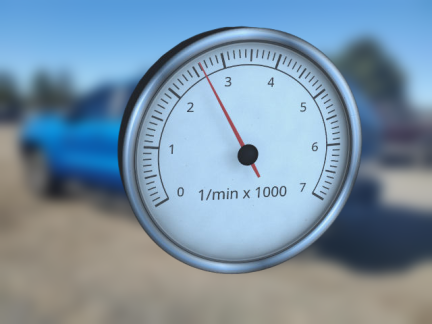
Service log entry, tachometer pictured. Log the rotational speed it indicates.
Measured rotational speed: 2600 rpm
